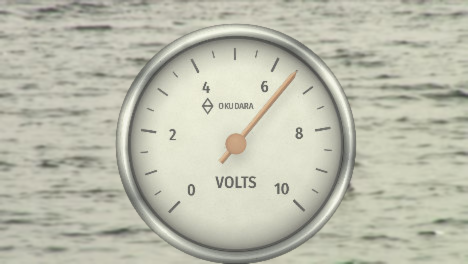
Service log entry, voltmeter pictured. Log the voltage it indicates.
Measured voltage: 6.5 V
